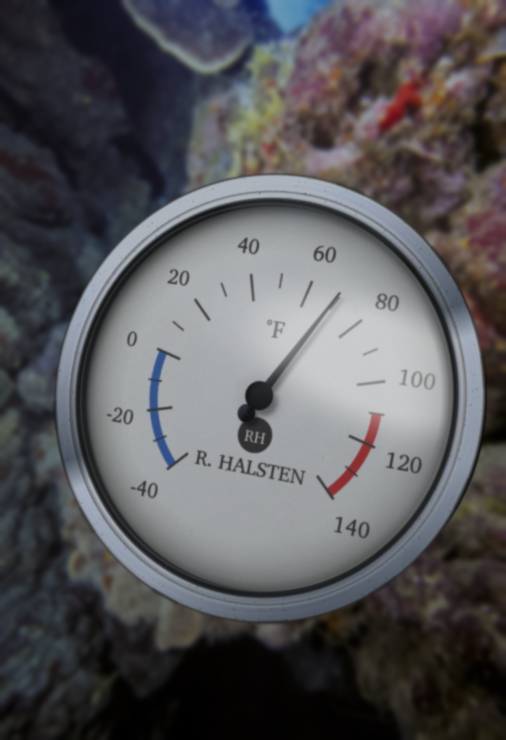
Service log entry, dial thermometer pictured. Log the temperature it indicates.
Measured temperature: 70 °F
